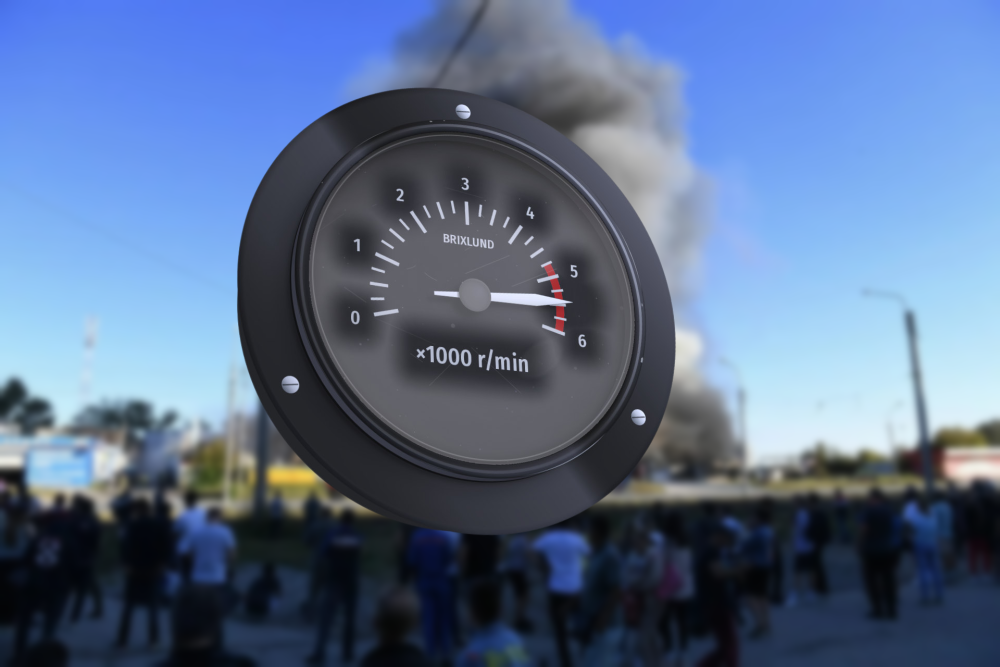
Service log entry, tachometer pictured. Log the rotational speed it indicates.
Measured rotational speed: 5500 rpm
